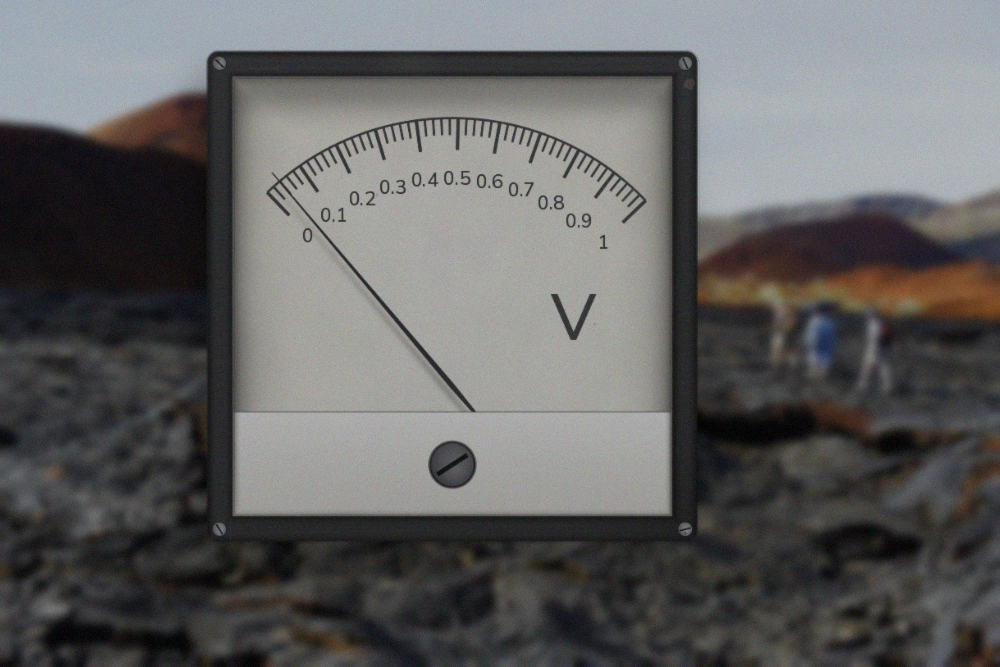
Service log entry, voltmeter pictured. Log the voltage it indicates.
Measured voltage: 0.04 V
